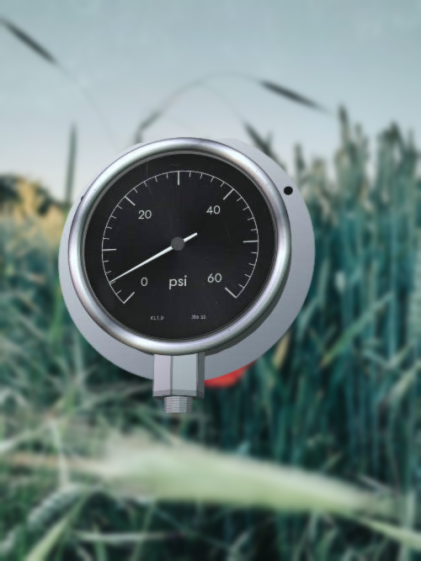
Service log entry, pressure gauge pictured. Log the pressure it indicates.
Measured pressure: 4 psi
